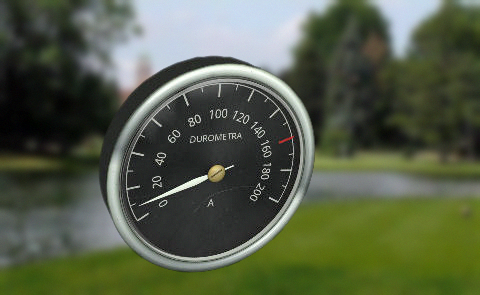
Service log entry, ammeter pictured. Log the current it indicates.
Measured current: 10 A
